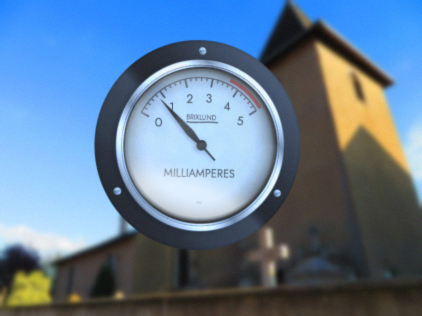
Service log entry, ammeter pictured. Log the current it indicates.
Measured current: 0.8 mA
